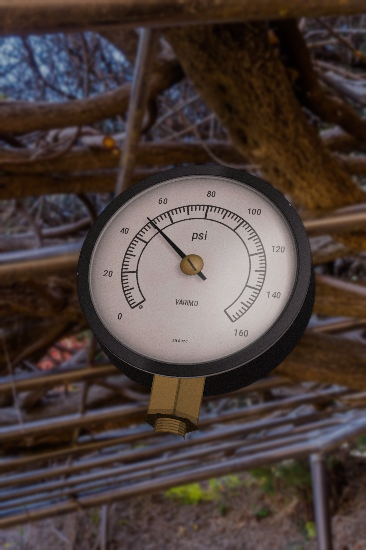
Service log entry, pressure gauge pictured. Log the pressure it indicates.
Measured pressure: 50 psi
